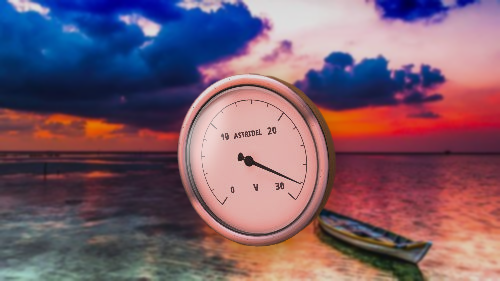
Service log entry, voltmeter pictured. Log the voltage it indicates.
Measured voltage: 28 V
